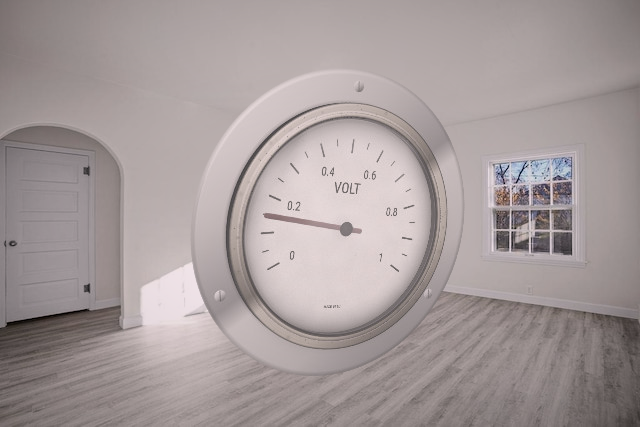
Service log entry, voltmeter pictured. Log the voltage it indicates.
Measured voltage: 0.15 V
